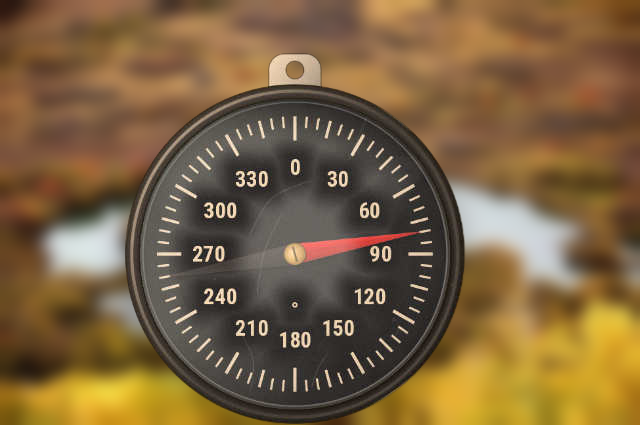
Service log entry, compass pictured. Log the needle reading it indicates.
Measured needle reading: 80 °
